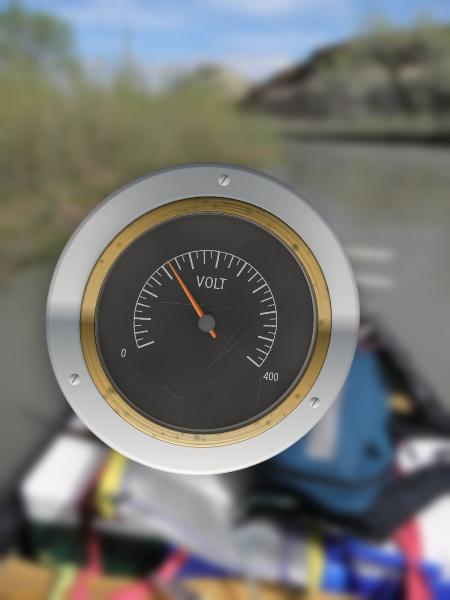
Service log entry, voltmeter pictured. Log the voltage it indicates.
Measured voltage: 130 V
